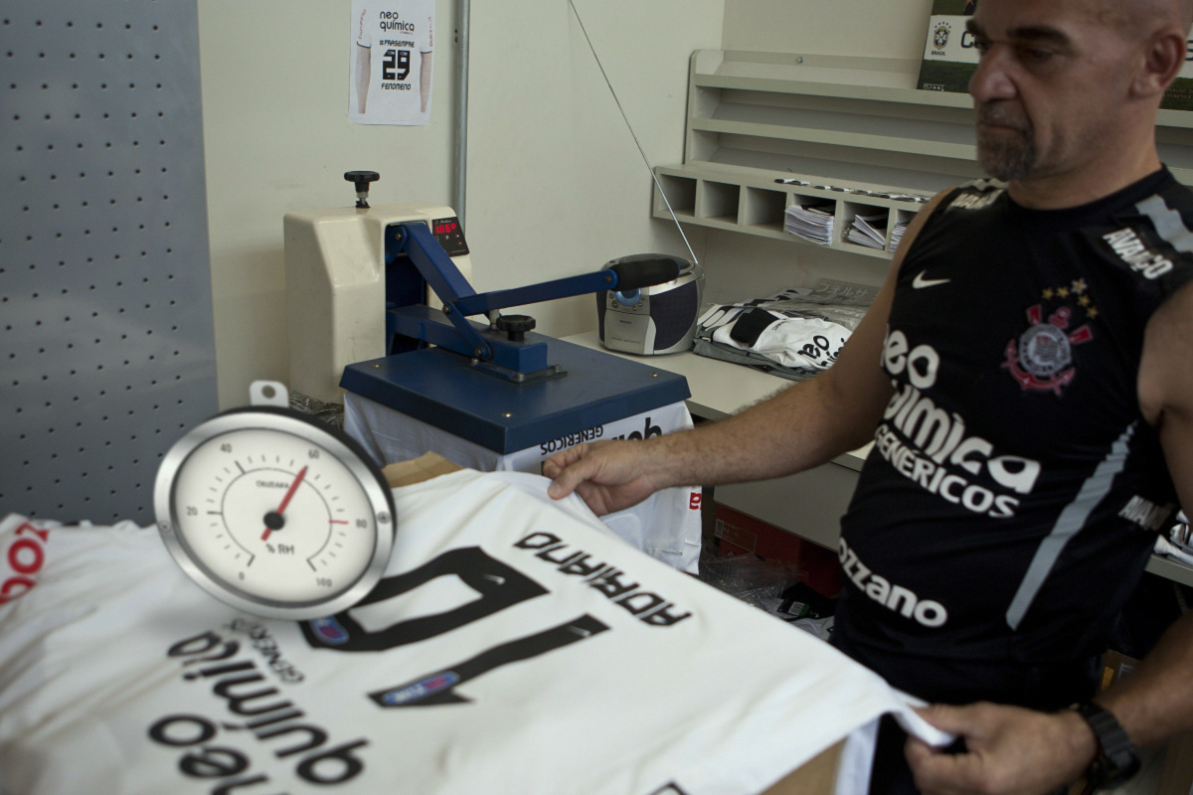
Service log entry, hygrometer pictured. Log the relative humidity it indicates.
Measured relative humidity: 60 %
